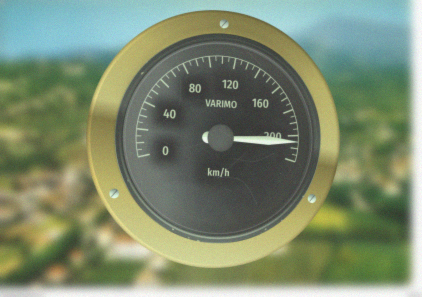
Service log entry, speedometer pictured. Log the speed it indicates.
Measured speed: 205 km/h
